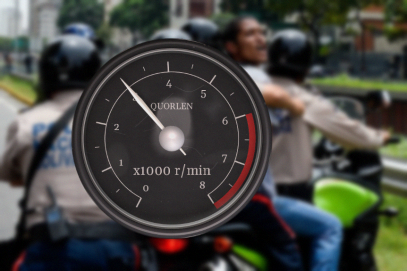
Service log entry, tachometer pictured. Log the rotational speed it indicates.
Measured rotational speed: 3000 rpm
